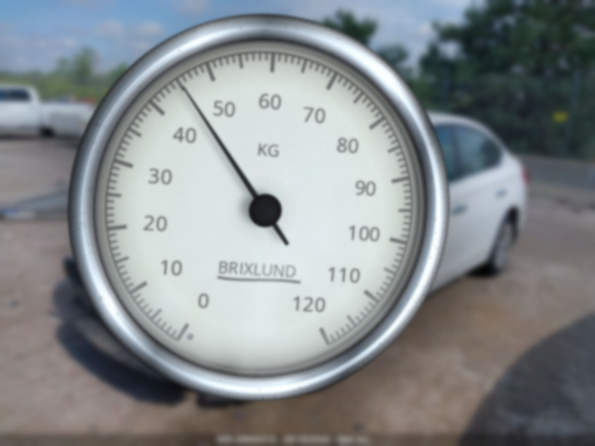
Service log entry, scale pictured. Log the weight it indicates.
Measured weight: 45 kg
